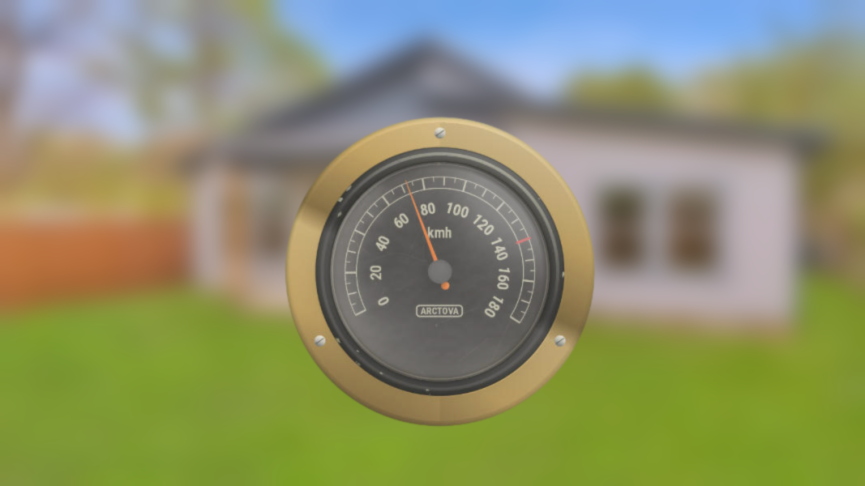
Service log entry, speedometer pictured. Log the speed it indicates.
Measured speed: 72.5 km/h
